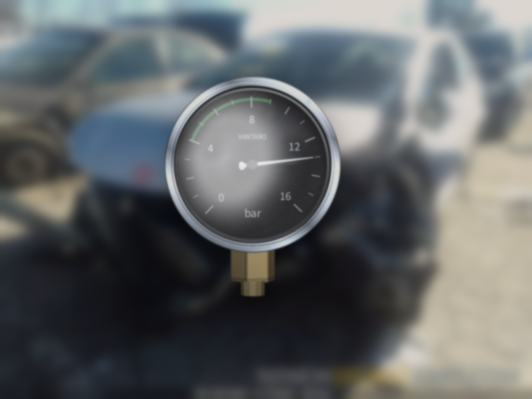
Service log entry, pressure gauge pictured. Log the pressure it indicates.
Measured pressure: 13 bar
